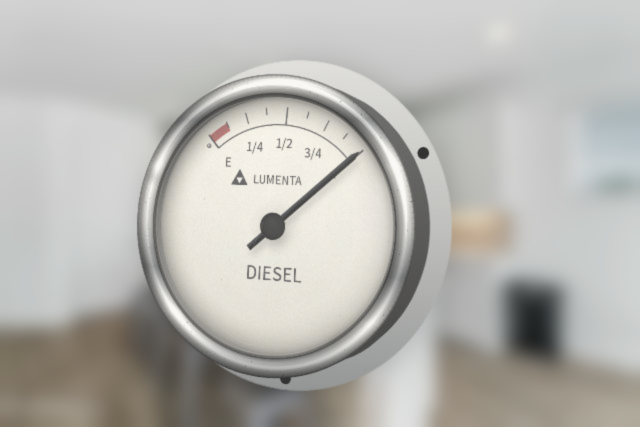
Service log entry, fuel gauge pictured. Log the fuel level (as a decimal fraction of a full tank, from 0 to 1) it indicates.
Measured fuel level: 1
